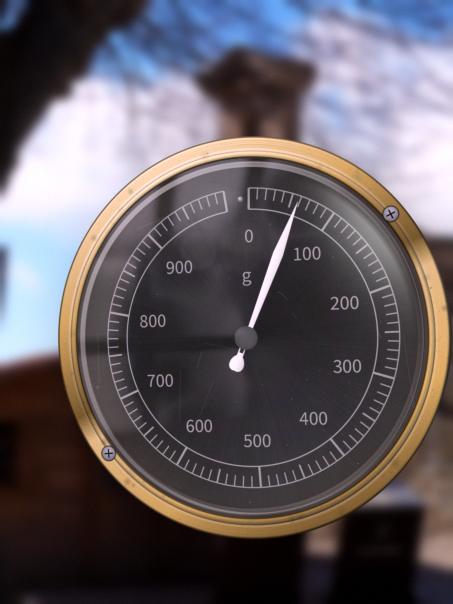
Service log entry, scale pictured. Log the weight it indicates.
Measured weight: 60 g
